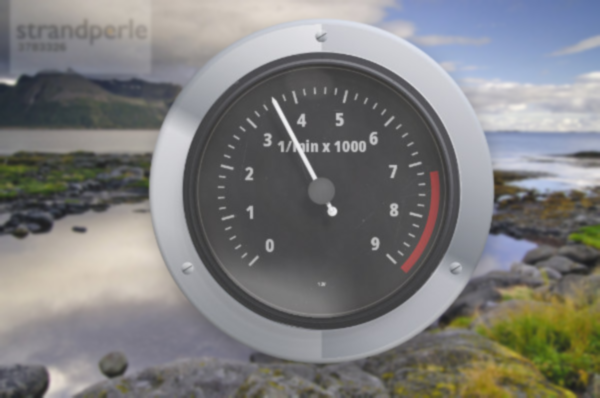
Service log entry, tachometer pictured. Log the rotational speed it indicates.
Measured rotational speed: 3600 rpm
